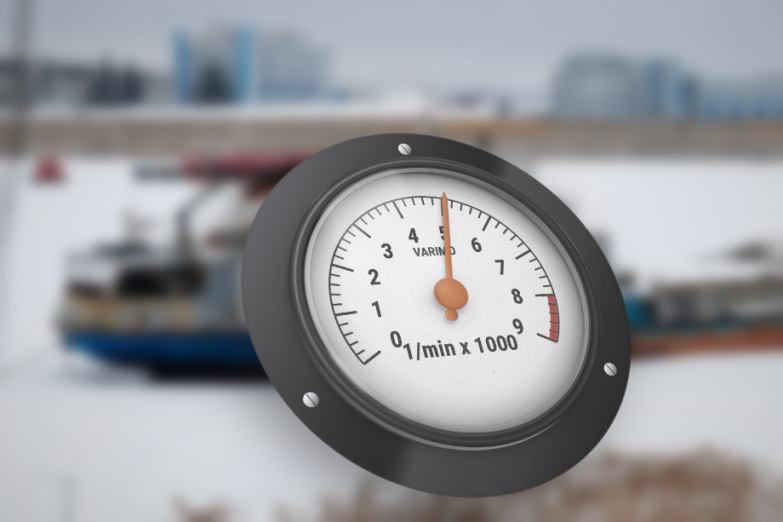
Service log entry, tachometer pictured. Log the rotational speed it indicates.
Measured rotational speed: 5000 rpm
